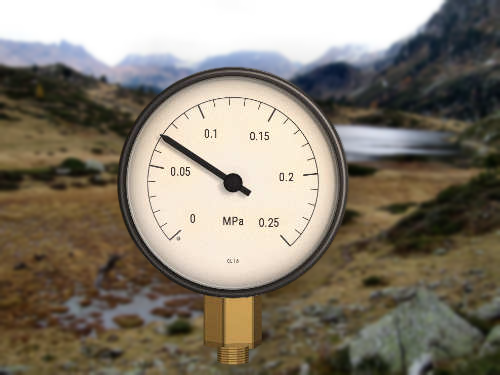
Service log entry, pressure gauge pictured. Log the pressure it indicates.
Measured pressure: 0.07 MPa
